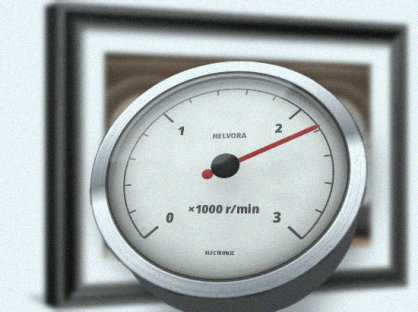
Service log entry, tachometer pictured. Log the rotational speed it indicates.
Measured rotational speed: 2200 rpm
